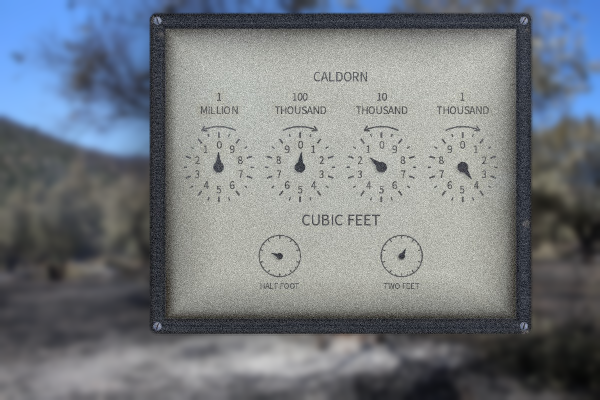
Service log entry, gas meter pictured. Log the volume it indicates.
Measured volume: 1400 ft³
